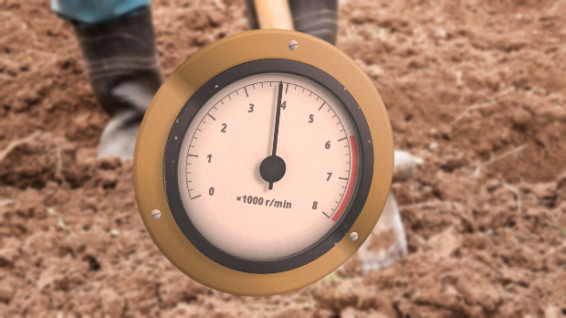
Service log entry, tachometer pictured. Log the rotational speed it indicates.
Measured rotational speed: 3800 rpm
